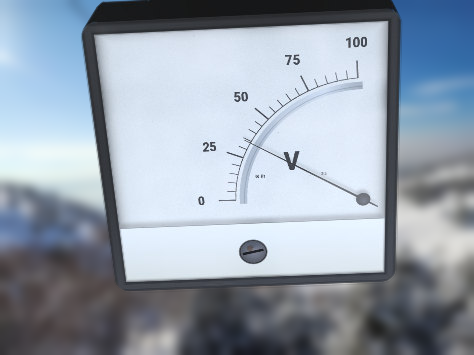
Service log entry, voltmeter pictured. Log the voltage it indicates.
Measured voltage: 35 V
